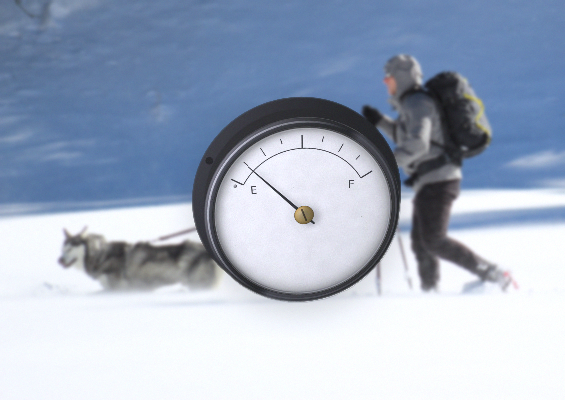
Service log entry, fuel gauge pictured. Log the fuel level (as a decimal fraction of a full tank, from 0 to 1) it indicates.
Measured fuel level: 0.125
